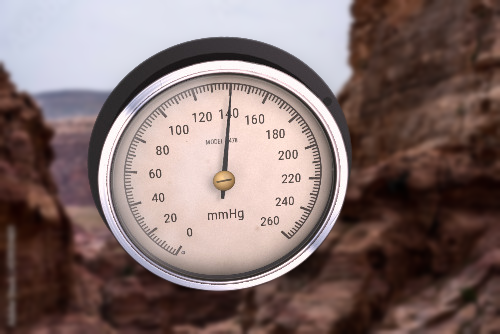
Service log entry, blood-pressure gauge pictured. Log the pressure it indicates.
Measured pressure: 140 mmHg
